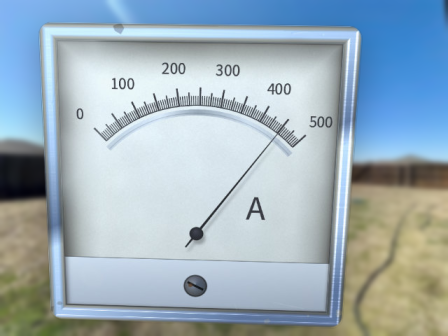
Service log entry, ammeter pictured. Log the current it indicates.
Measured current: 450 A
